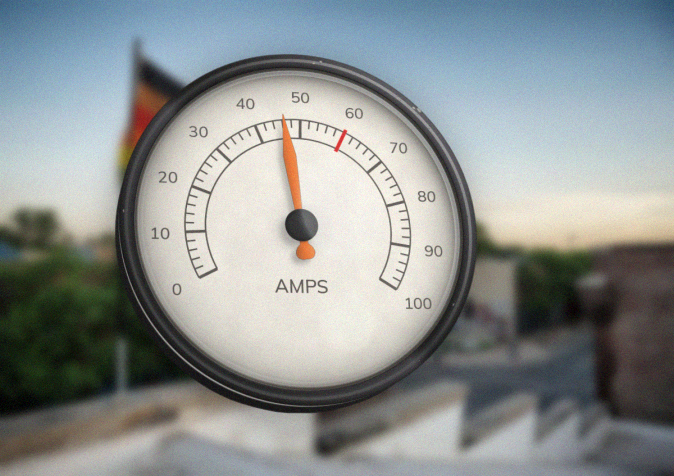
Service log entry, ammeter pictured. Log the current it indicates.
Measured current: 46 A
